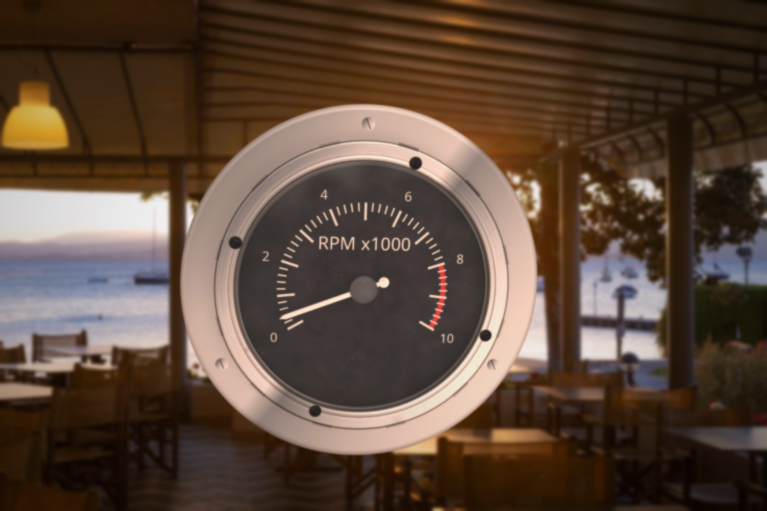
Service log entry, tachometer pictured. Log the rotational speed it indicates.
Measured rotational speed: 400 rpm
